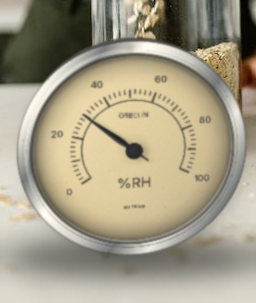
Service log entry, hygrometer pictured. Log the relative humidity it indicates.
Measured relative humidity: 30 %
